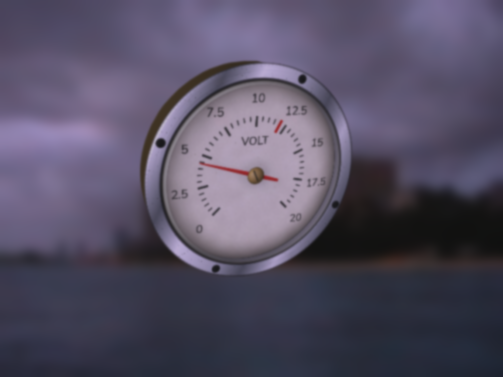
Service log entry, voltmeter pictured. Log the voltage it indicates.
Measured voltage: 4.5 V
